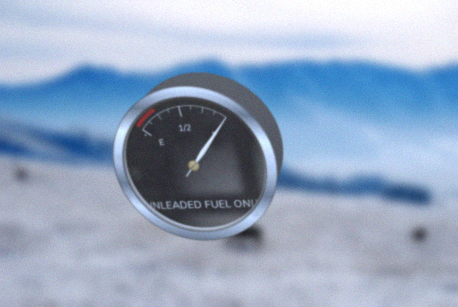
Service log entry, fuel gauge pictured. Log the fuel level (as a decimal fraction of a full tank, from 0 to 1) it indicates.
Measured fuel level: 1
